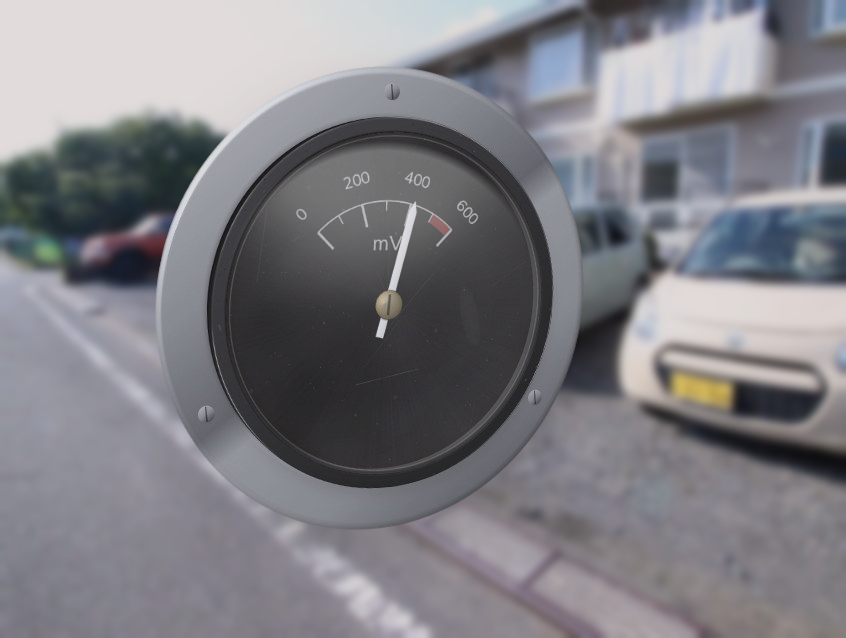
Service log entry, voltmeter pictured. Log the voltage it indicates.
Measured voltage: 400 mV
